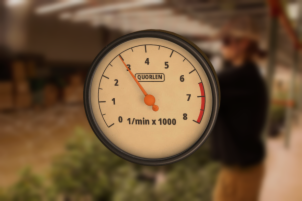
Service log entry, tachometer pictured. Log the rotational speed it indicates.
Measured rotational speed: 3000 rpm
